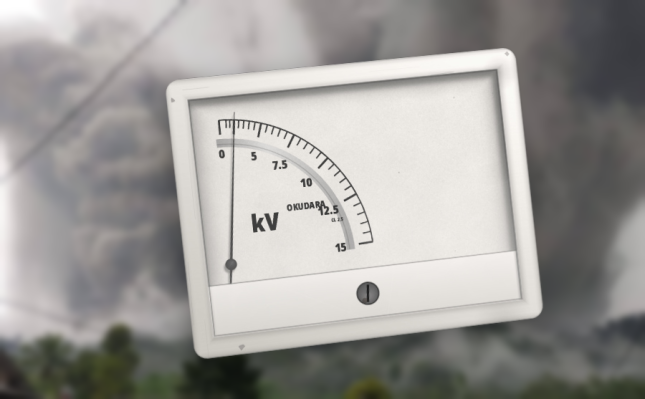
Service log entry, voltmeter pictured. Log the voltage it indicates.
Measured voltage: 2.5 kV
